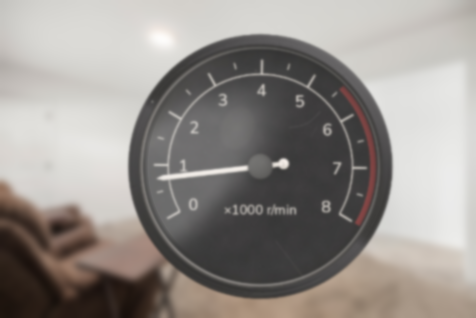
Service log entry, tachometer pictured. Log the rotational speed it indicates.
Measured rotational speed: 750 rpm
